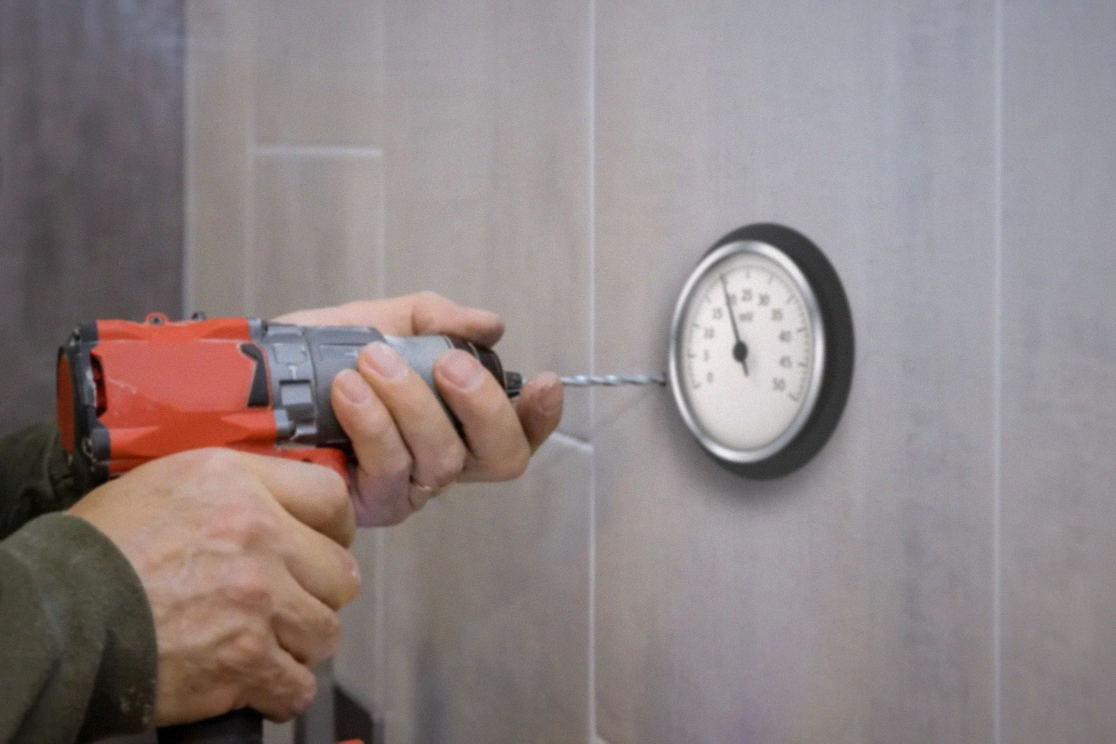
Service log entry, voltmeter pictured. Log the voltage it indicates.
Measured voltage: 20 mV
